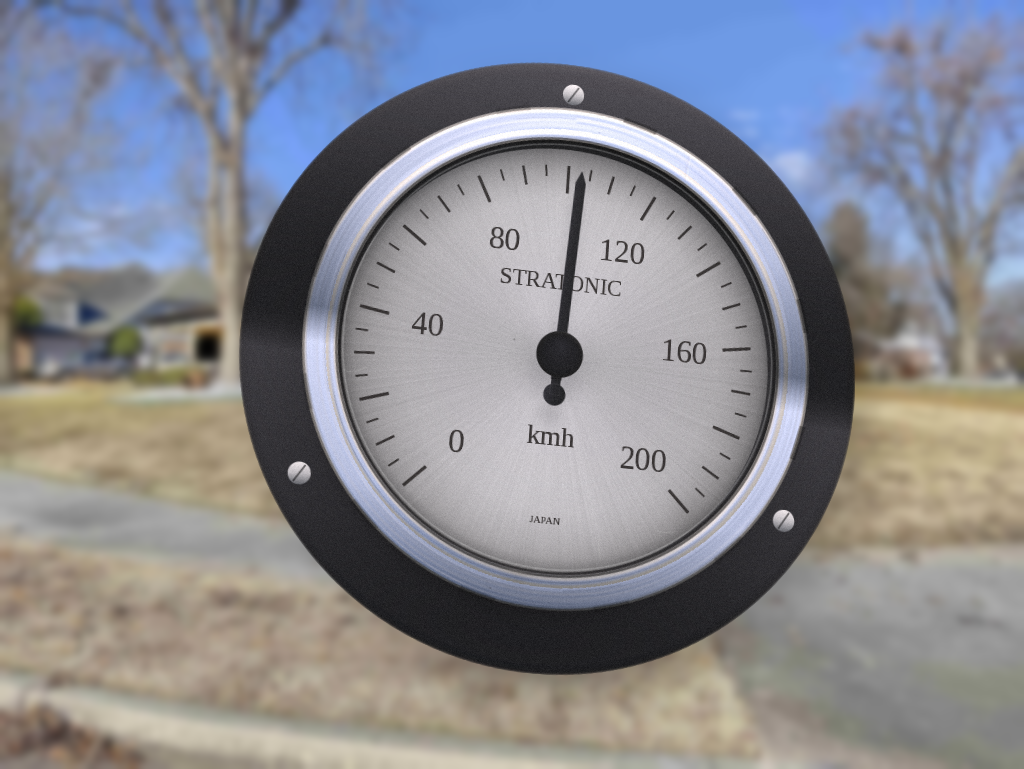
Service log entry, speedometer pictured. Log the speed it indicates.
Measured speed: 102.5 km/h
